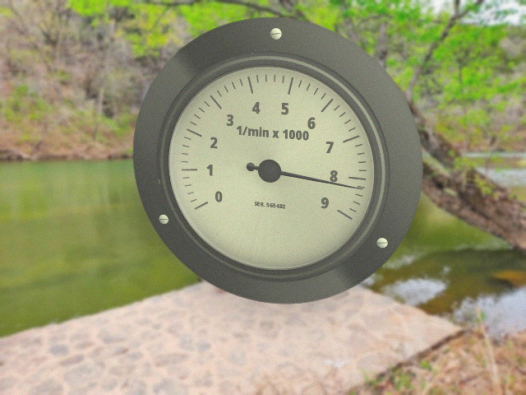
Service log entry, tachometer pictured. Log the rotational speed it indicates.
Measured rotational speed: 8200 rpm
